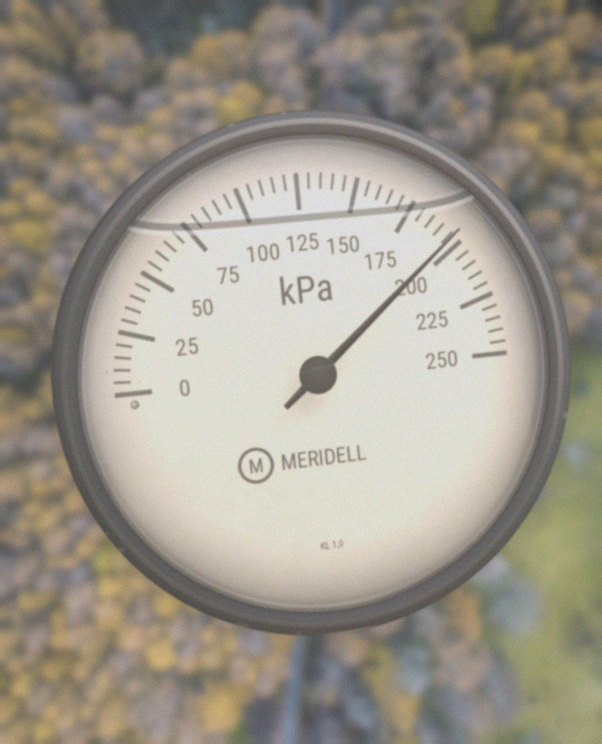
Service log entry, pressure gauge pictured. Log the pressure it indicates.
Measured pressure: 195 kPa
